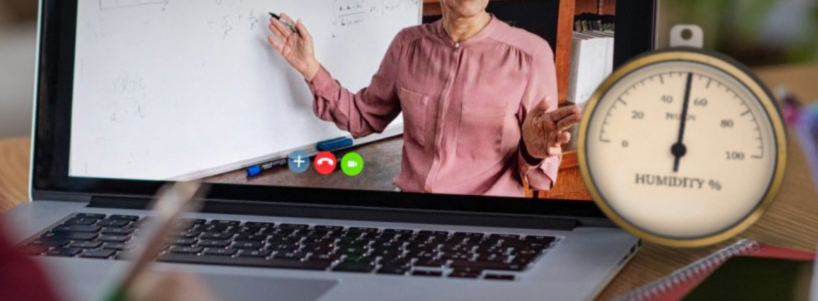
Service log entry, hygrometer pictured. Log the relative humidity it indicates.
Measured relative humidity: 52 %
